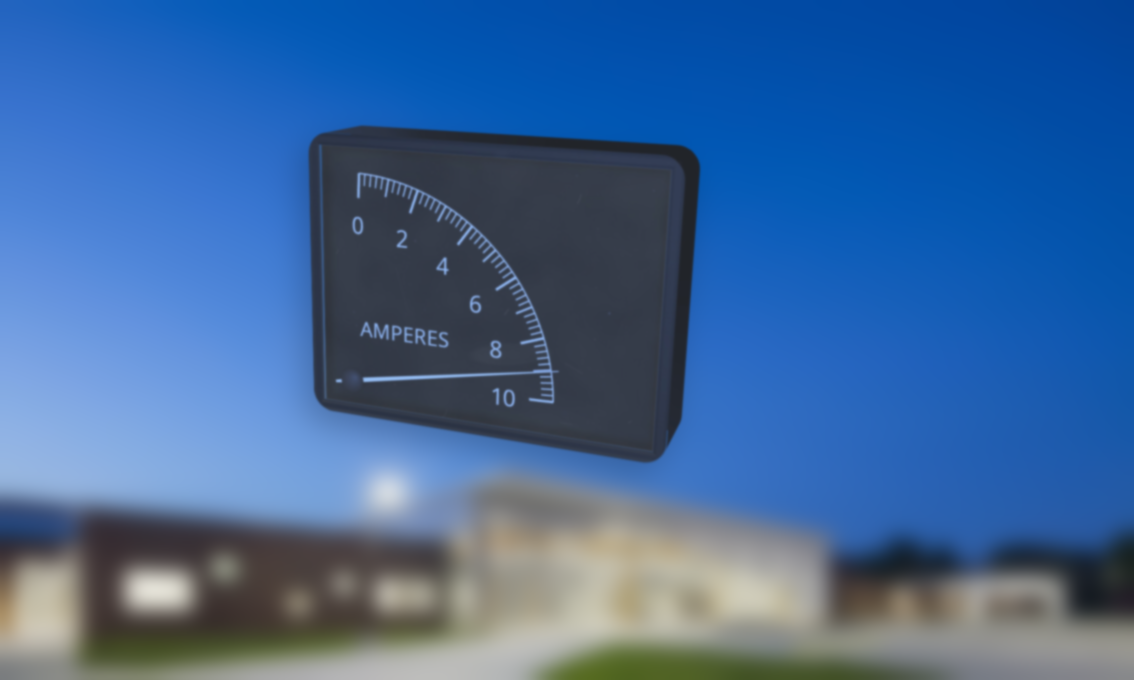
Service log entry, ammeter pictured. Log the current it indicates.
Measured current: 9 A
